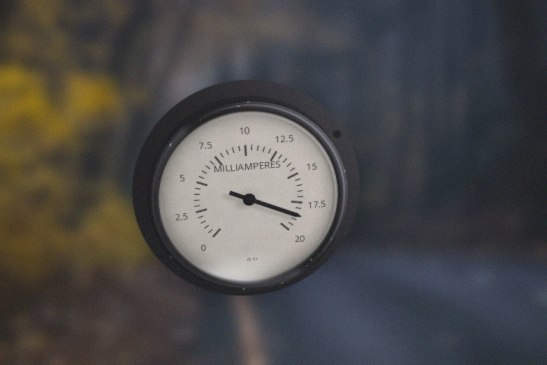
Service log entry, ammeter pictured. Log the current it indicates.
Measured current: 18.5 mA
